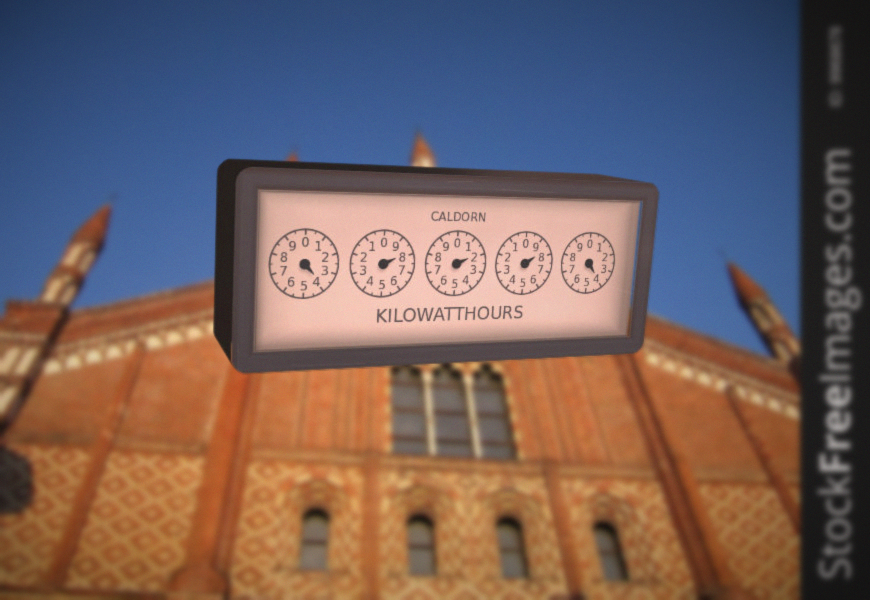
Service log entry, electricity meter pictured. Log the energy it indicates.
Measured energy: 38184 kWh
